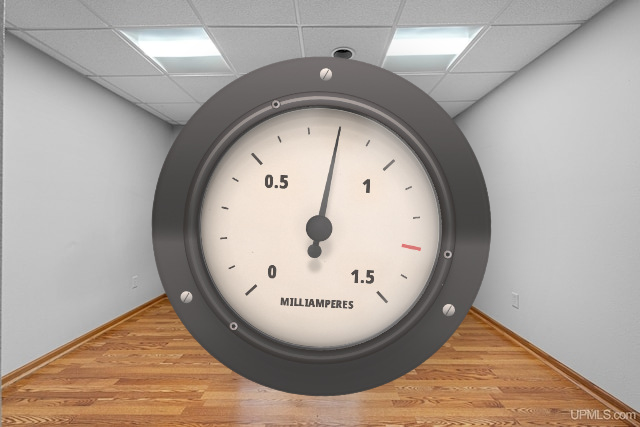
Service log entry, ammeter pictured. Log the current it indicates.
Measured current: 0.8 mA
